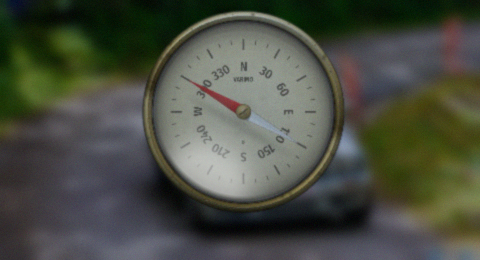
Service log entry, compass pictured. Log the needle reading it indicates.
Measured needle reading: 300 °
